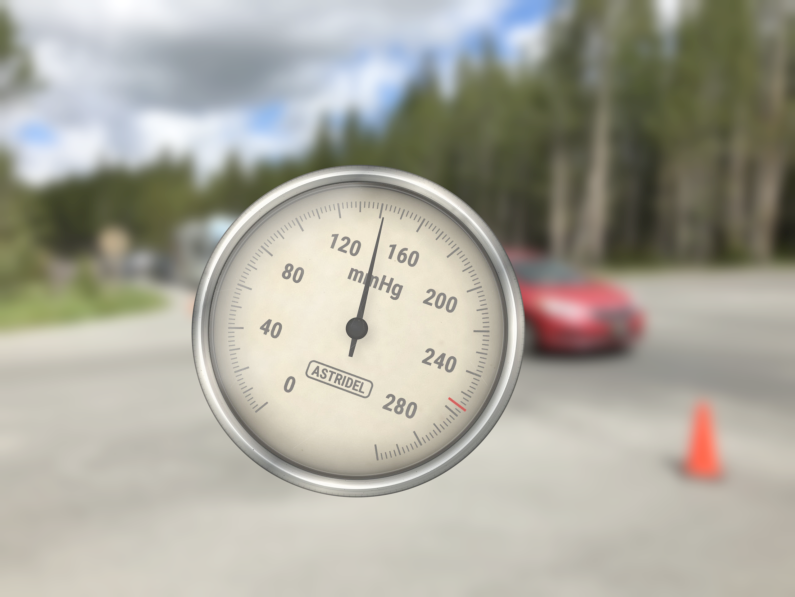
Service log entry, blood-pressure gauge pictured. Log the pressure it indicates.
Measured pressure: 142 mmHg
